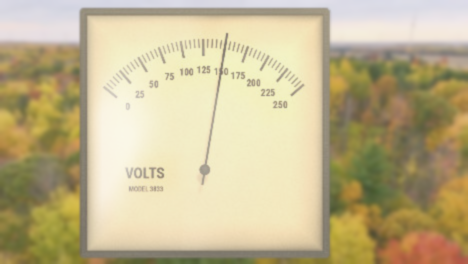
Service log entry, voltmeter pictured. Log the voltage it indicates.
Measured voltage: 150 V
